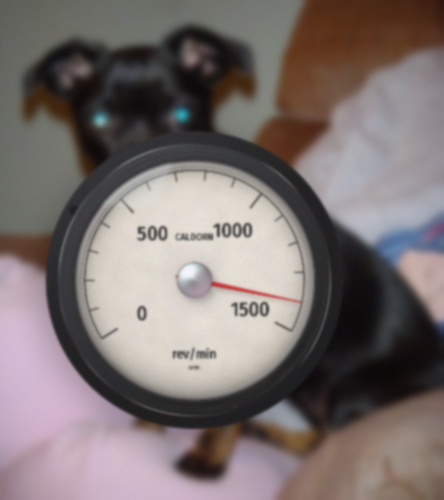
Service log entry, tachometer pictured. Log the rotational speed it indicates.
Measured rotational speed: 1400 rpm
